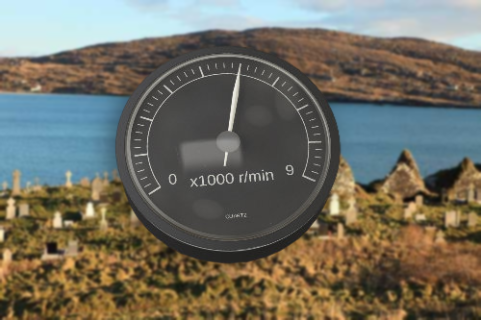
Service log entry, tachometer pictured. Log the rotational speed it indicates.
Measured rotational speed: 5000 rpm
